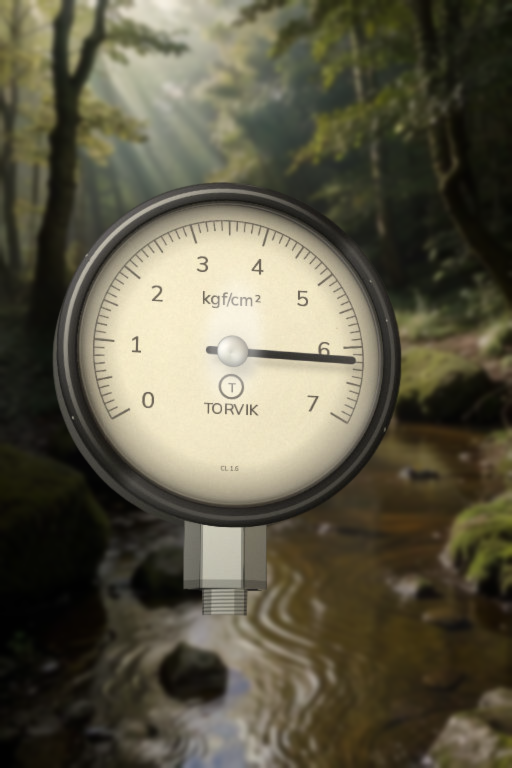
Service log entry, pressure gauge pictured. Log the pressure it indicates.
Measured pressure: 6.2 kg/cm²
